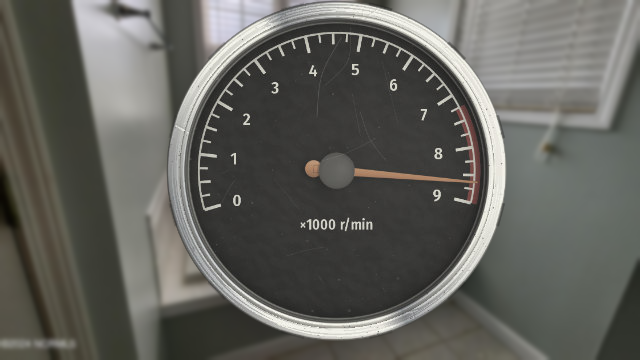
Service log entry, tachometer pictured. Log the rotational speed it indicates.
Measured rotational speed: 8625 rpm
